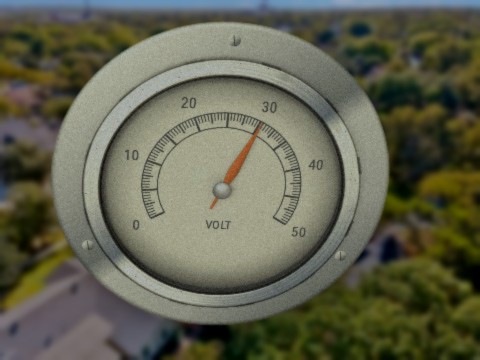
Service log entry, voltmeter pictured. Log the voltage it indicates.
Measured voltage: 30 V
